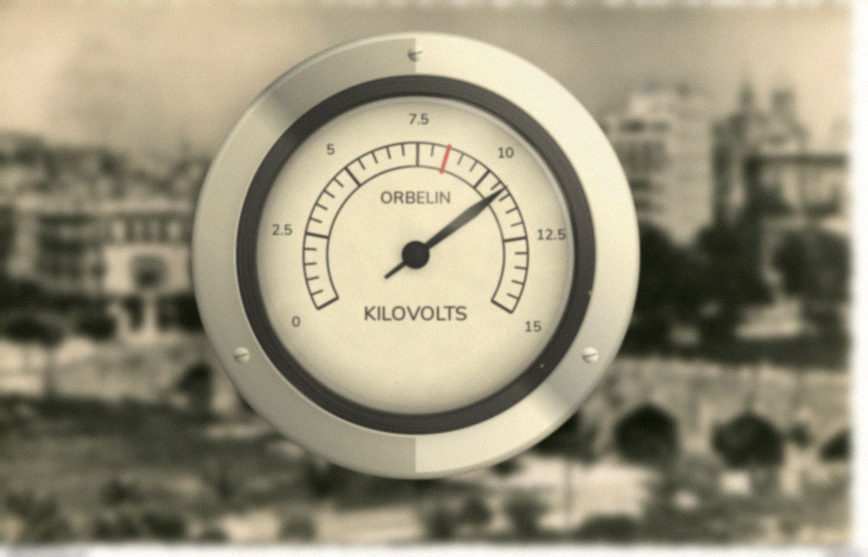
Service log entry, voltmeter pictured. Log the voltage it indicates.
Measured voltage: 10.75 kV
